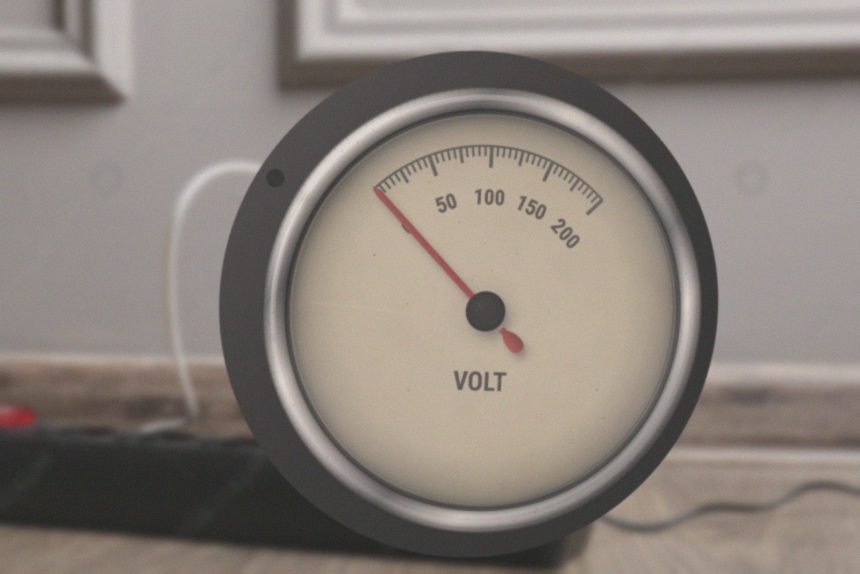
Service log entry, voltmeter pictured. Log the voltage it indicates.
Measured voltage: 0 V
